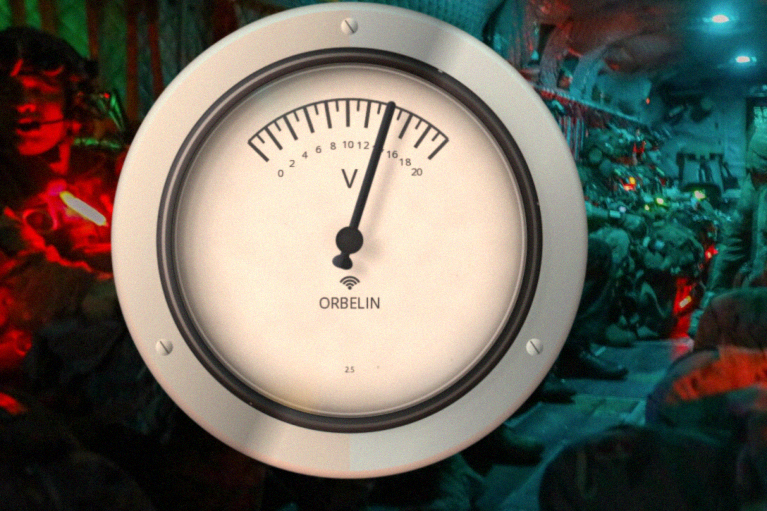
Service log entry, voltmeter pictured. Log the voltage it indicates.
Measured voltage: 14 V
